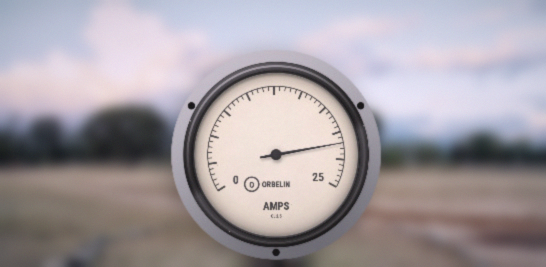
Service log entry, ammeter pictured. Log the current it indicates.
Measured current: 21 A
